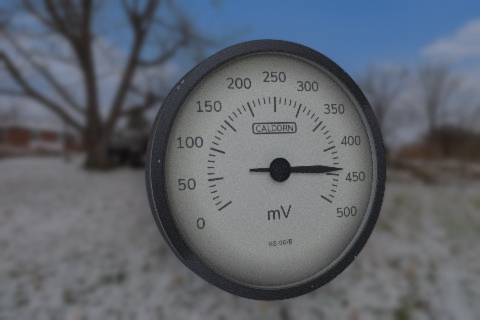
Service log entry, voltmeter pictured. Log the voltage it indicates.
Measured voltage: 440 mV
